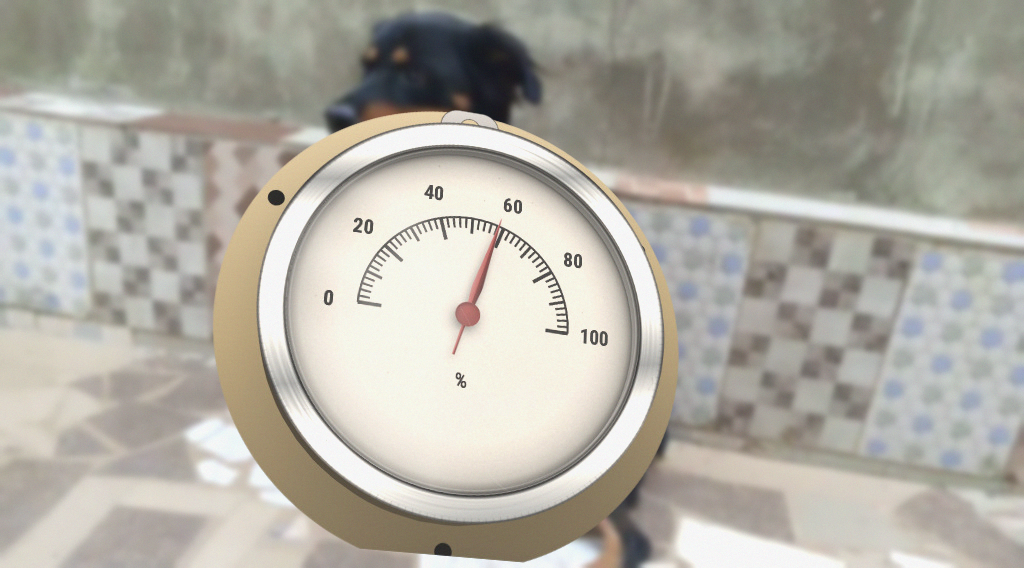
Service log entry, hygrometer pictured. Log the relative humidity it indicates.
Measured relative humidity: 58 %
